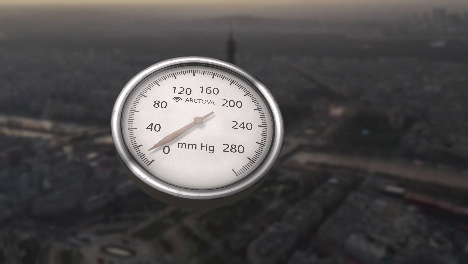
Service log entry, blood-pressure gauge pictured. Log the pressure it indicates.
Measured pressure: 10 mmHg
